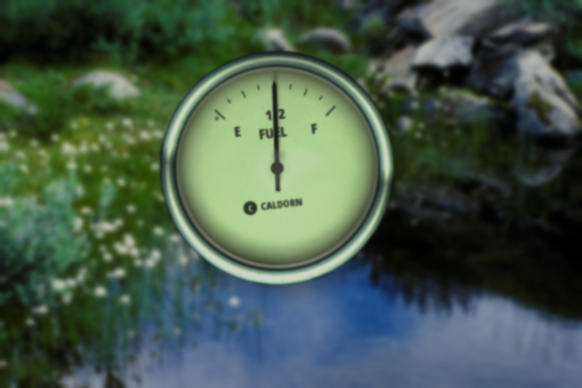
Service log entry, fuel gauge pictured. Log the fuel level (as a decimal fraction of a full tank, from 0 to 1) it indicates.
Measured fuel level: 0.5
